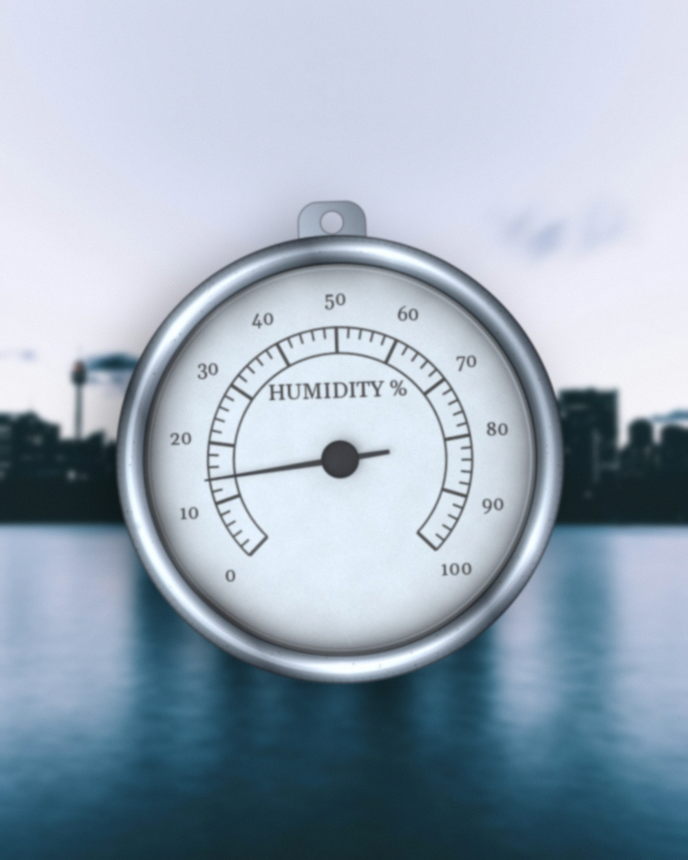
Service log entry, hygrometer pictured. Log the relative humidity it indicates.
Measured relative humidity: 14 %
